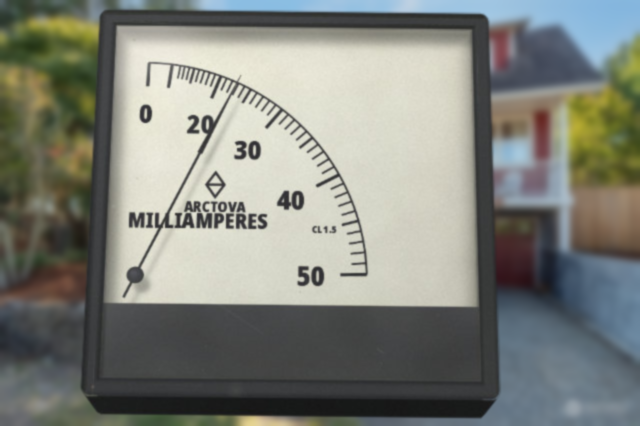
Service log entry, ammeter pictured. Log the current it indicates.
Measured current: 23 mA
